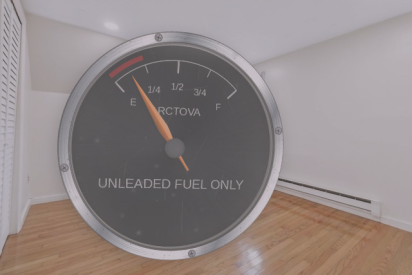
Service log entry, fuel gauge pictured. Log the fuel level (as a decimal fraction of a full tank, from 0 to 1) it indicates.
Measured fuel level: 0.125
